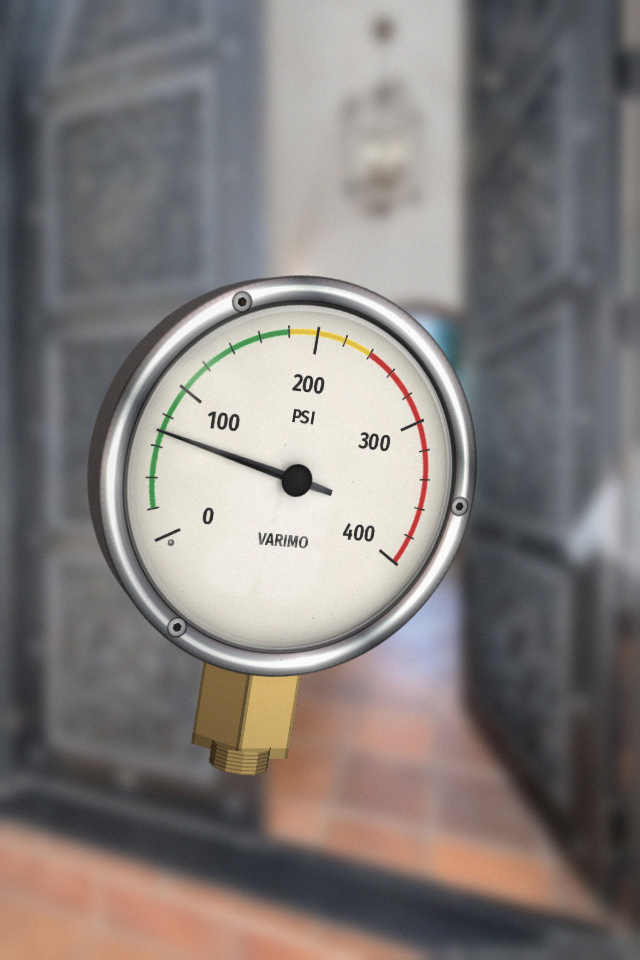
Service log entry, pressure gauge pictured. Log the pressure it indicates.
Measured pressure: 70 psi
